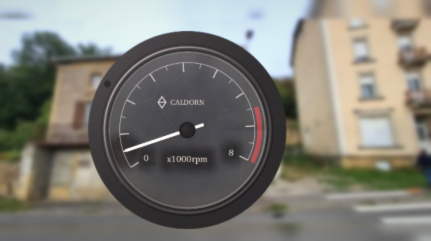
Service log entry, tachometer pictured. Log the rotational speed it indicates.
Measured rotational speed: 500 rpm
